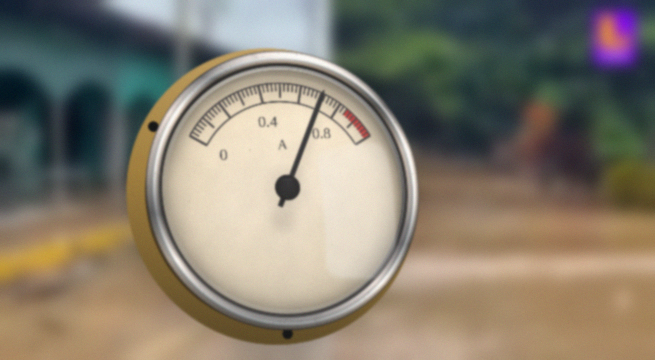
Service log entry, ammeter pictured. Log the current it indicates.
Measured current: 0.7 A
